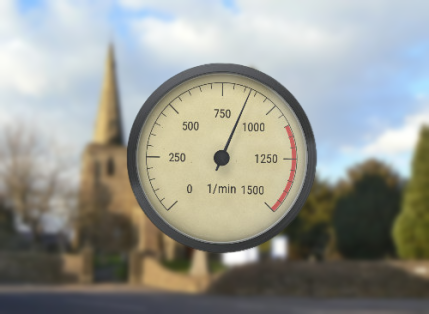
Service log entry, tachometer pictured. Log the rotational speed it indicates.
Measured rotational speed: 875 rpm
